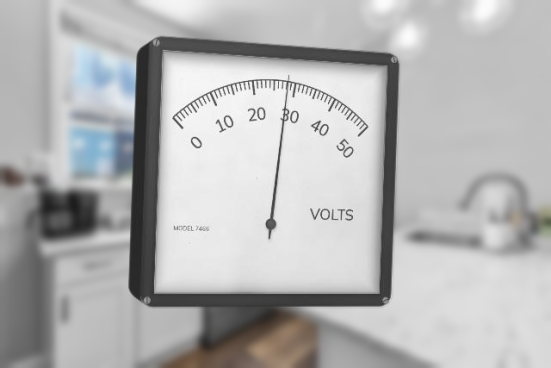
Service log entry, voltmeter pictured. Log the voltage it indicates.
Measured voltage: 28 V
